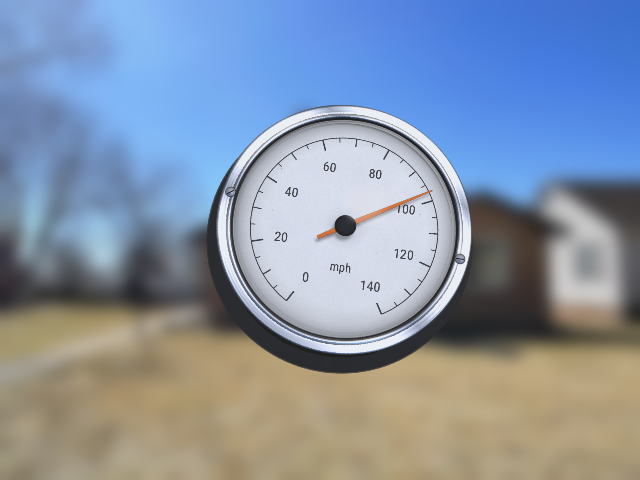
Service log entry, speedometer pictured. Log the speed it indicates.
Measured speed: 97.5 mph
